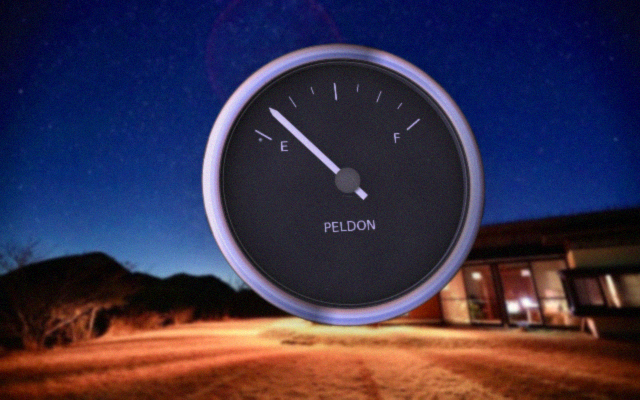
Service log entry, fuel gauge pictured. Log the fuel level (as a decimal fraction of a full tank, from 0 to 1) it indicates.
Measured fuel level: 0.125
